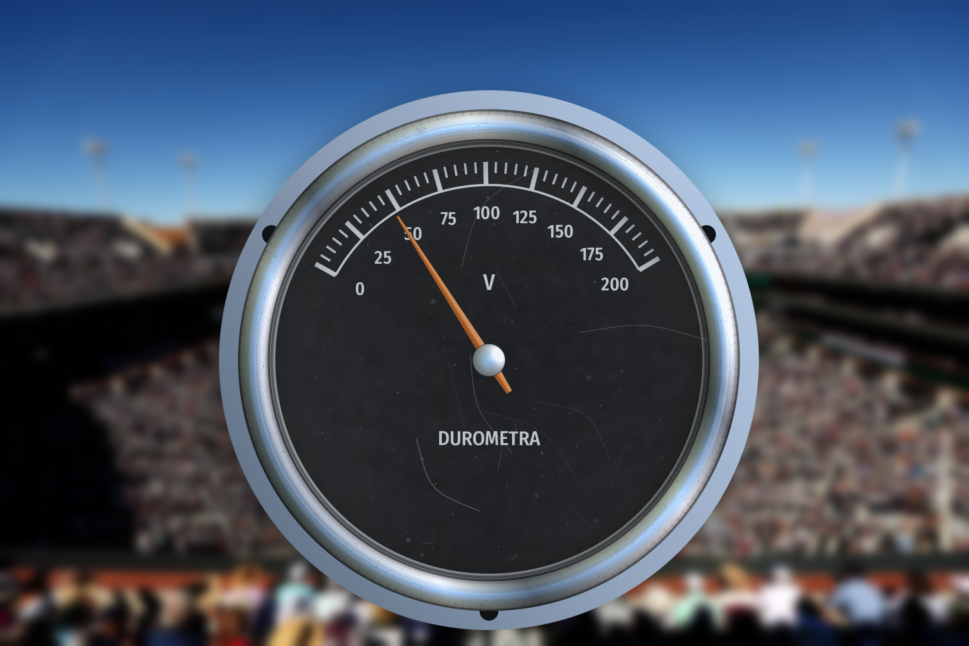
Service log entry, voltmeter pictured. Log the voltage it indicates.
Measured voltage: 47.5 V
